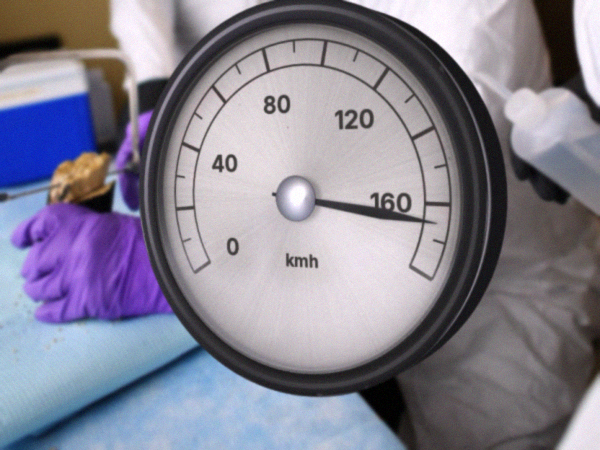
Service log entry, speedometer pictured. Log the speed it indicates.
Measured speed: 165 km/h
